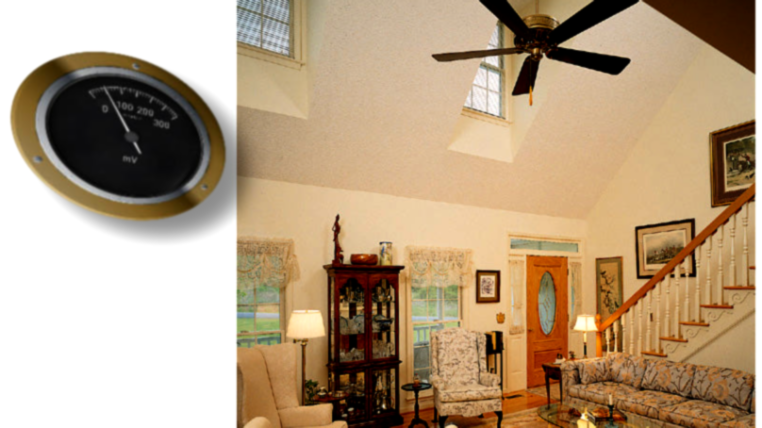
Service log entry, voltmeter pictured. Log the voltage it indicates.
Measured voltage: 50 mV
